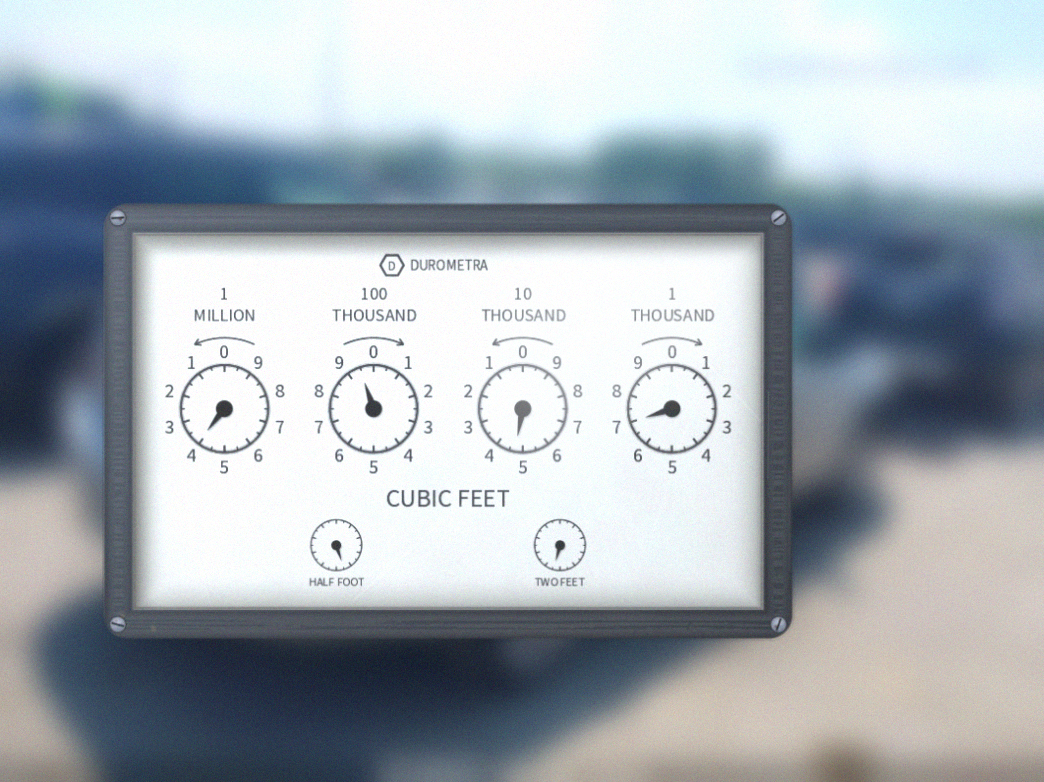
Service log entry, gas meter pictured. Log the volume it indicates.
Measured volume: 394700 ft³
